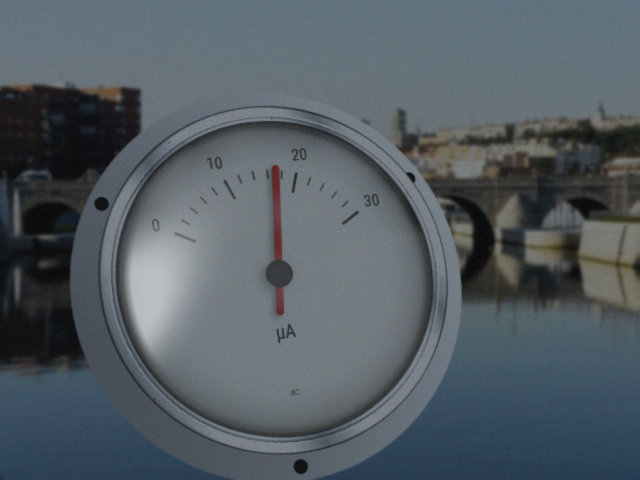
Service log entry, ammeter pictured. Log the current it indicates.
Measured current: 17 µA
